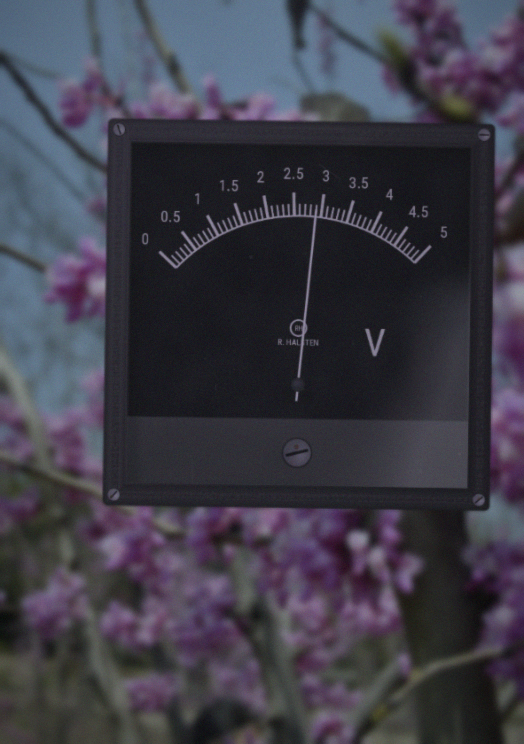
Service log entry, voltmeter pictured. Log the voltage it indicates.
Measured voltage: 2.9 V
